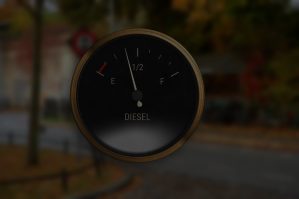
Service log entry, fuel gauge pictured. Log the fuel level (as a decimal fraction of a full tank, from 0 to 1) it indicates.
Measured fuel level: 0.375
